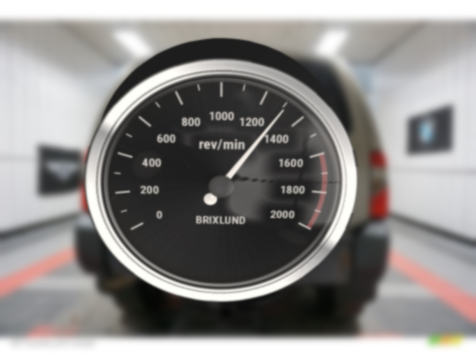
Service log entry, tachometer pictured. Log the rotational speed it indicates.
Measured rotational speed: 1300 rpm
